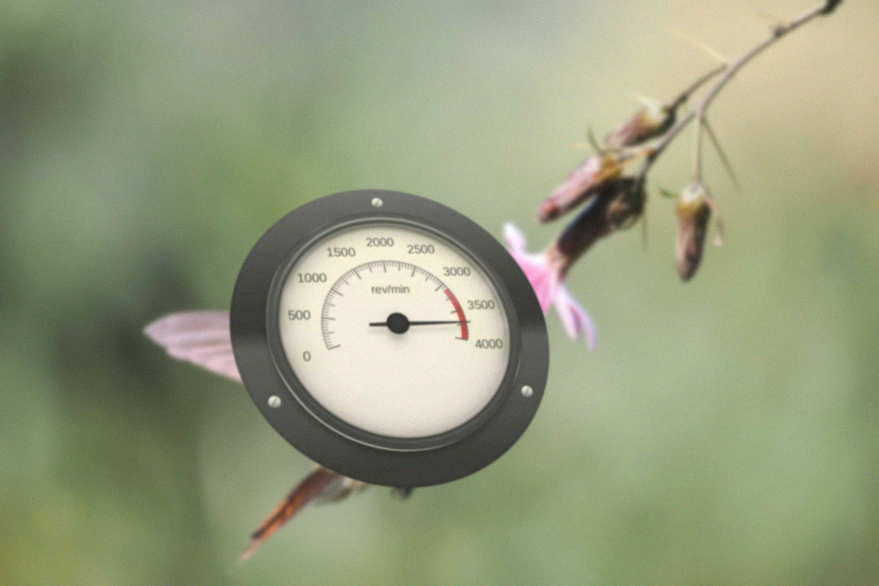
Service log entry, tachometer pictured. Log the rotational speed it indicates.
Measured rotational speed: 3750 rpm
